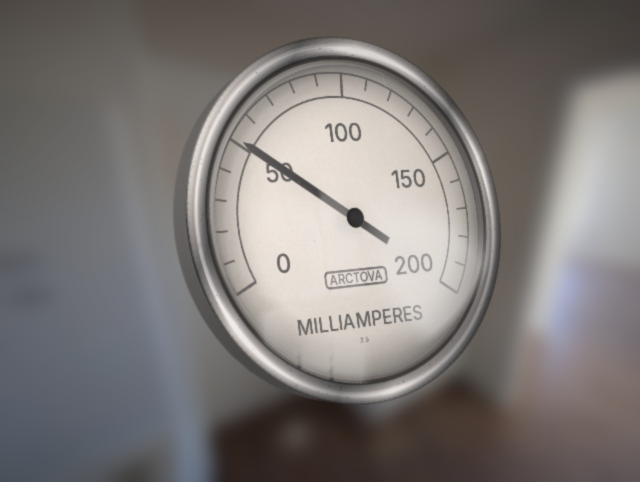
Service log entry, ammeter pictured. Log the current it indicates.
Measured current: 50 mA
